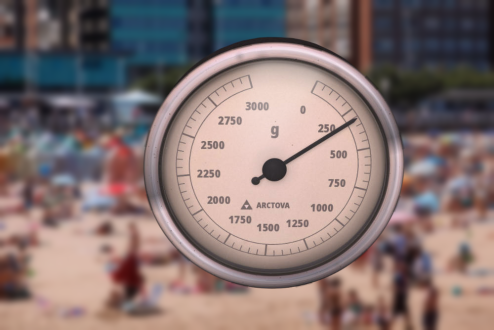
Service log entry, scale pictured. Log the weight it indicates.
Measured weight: 300 g
